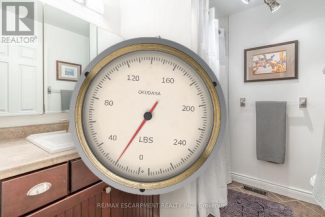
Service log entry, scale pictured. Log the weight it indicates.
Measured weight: 20 lb
